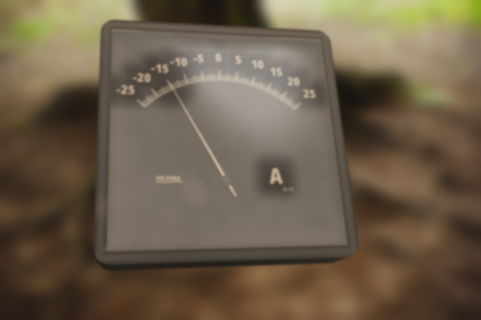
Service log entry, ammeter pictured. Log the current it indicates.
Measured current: -15 A
